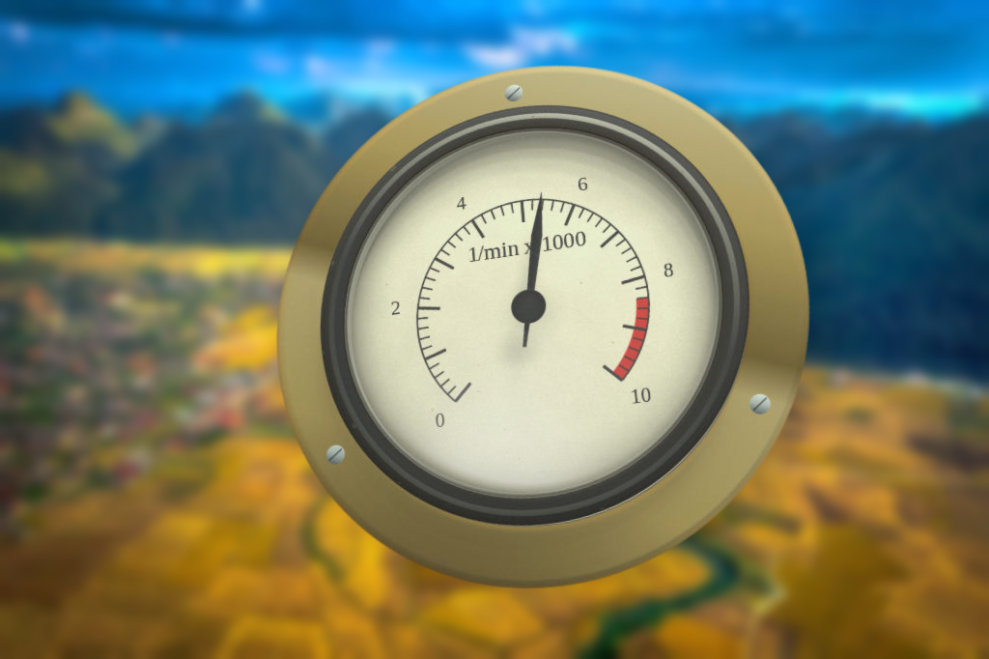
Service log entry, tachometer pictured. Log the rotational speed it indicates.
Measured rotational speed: 5400 rpm
